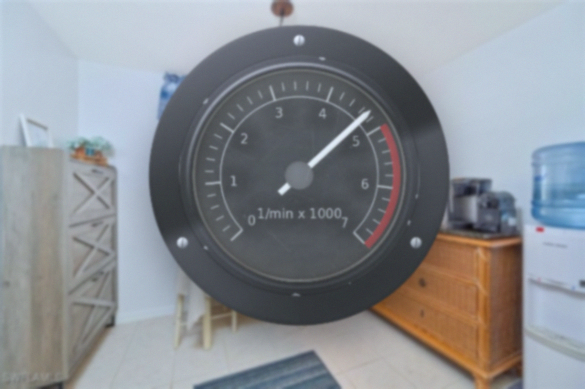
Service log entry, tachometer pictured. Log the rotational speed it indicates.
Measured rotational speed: 4700 rpm
